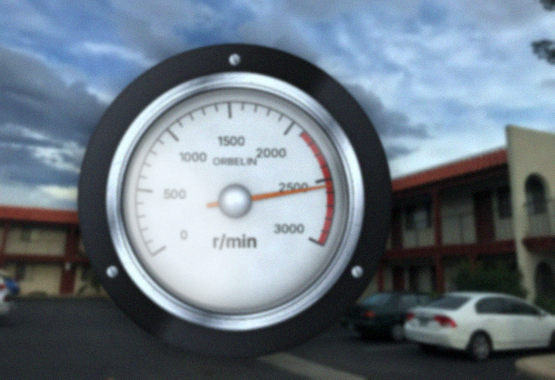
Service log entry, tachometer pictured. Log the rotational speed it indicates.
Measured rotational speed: 2550 rpm
